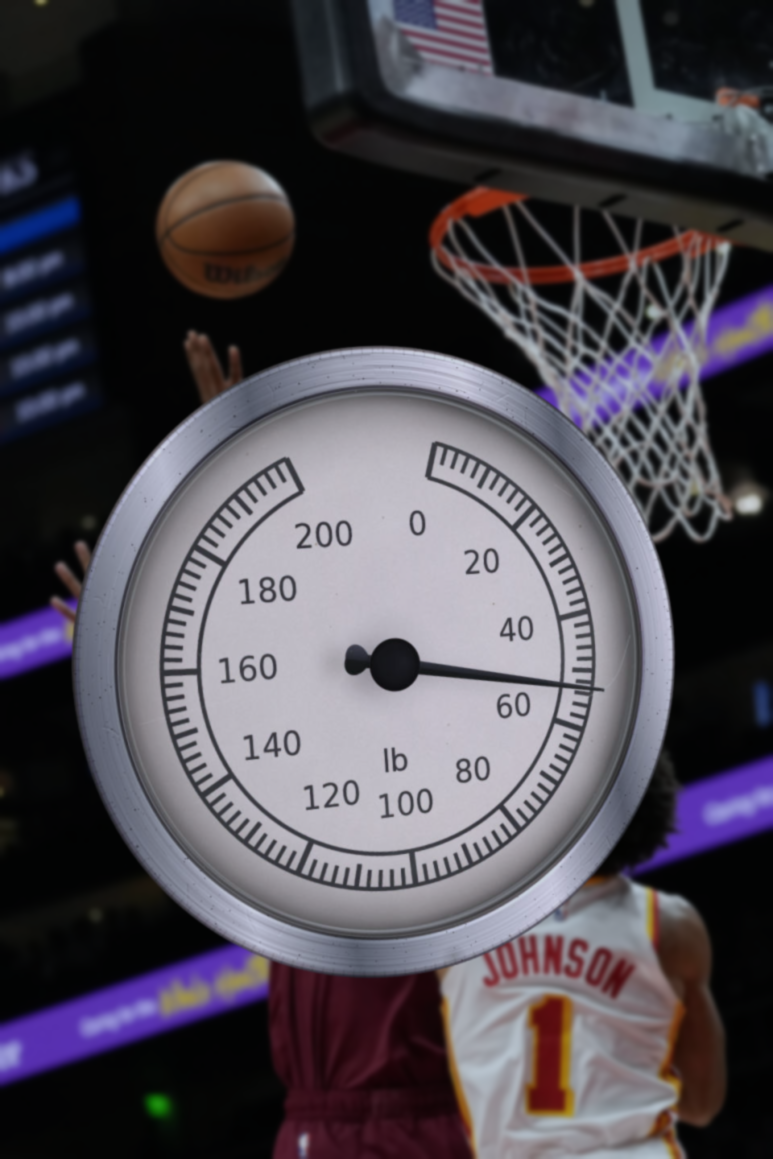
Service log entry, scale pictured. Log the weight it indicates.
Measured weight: 53 lb
